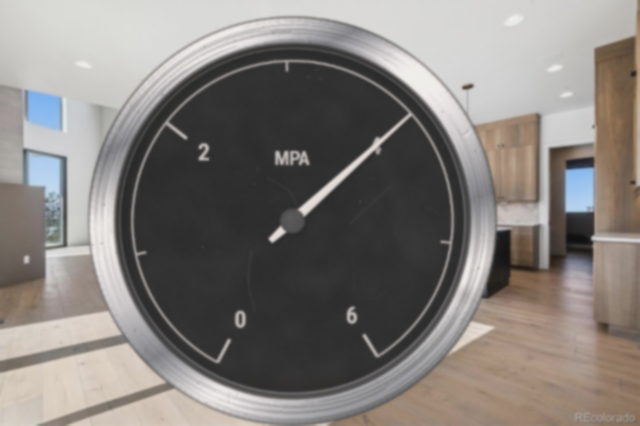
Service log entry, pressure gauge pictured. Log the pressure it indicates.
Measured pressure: 4 MPa
